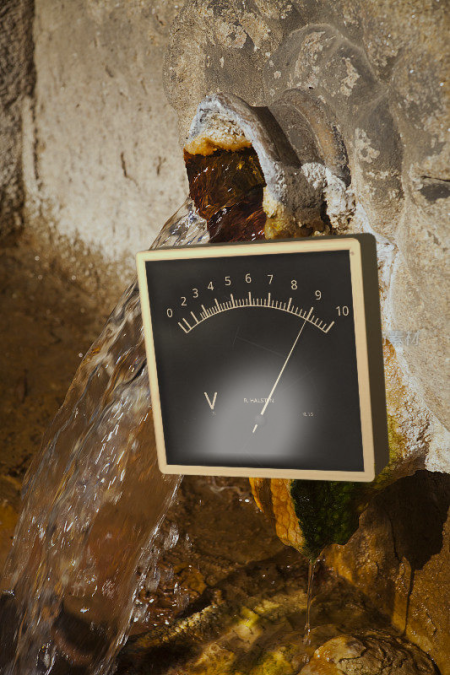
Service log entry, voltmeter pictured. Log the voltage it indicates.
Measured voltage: 9 V
